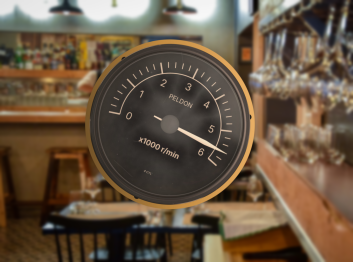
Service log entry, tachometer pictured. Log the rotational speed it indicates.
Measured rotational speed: 5600 rpm
